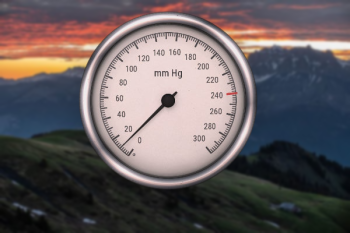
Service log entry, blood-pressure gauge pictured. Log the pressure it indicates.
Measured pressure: 10 mmHg
